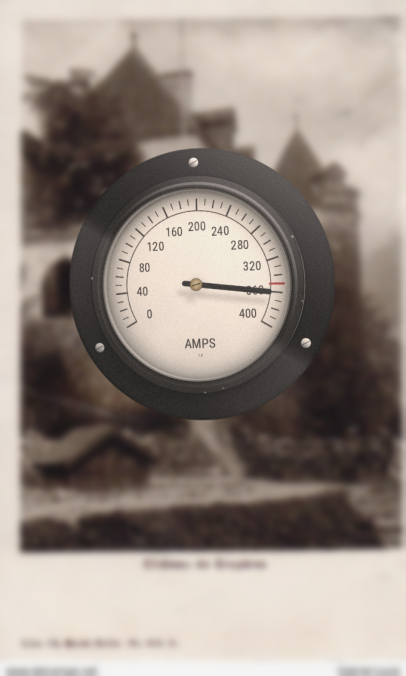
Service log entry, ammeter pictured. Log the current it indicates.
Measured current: 360 A
